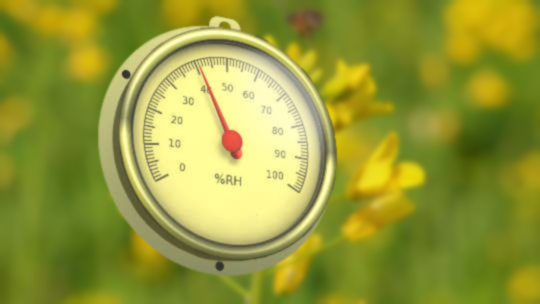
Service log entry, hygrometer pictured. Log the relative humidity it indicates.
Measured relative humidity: 40 %
